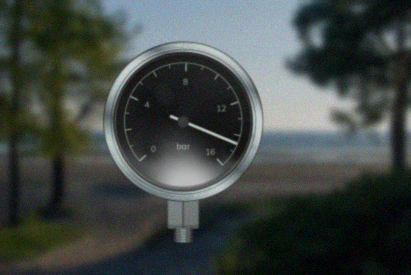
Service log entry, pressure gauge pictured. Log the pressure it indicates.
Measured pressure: 14.5 bar
